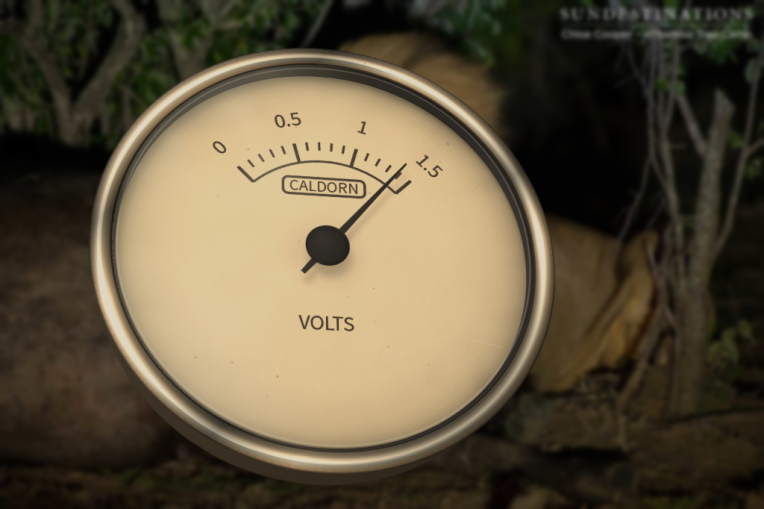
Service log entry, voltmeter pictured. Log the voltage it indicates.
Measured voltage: 1.4 V
